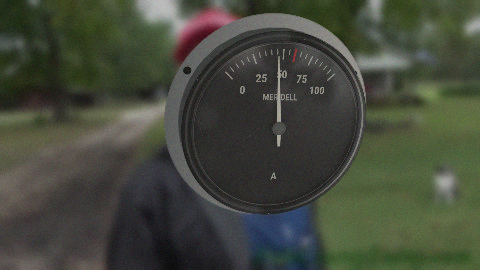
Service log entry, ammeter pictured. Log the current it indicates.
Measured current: 45 A
